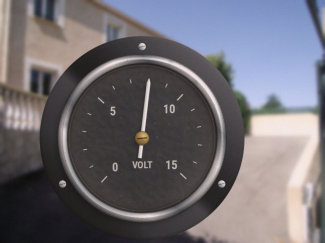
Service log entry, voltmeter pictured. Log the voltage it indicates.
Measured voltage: 8 V
